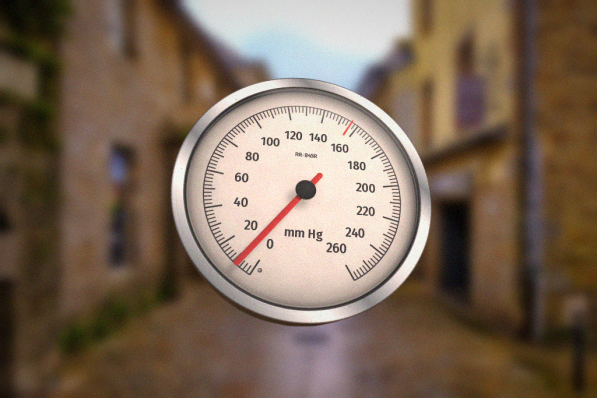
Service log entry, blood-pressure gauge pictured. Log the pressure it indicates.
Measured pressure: 8 mmHg
